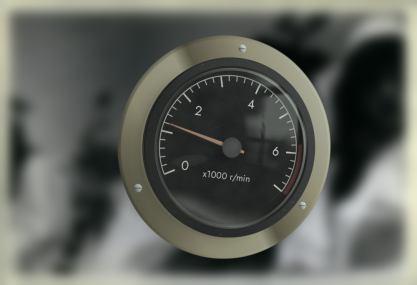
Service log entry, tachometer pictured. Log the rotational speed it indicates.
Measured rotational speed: 1200 rpm
